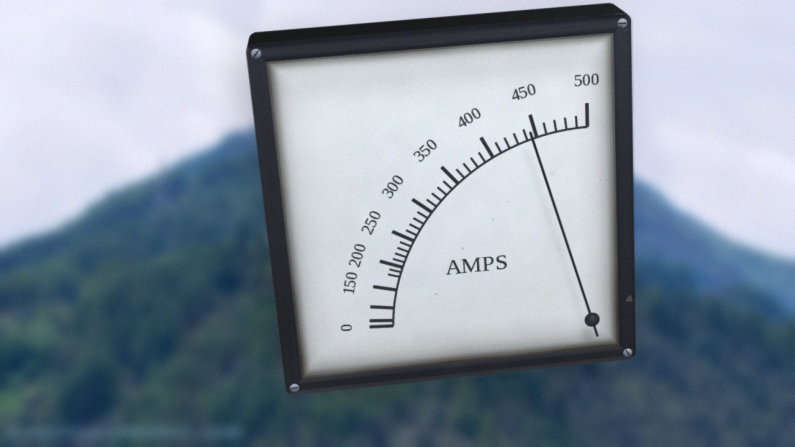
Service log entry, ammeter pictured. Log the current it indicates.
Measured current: 445 A
